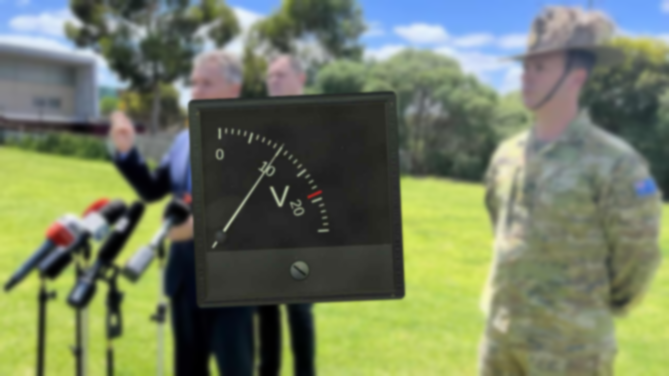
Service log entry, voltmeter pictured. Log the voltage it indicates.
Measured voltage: 10 V
